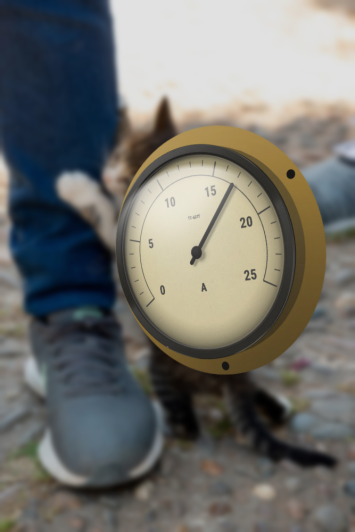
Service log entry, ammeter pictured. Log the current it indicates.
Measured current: 17 A
